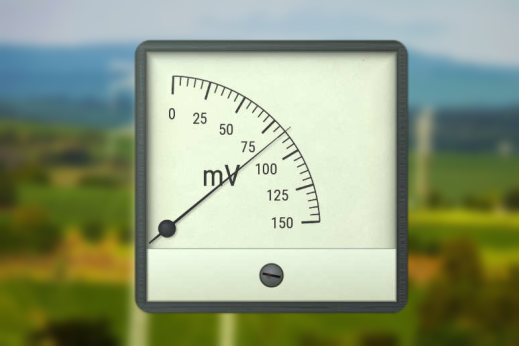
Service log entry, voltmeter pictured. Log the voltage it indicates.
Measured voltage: 85 mV
